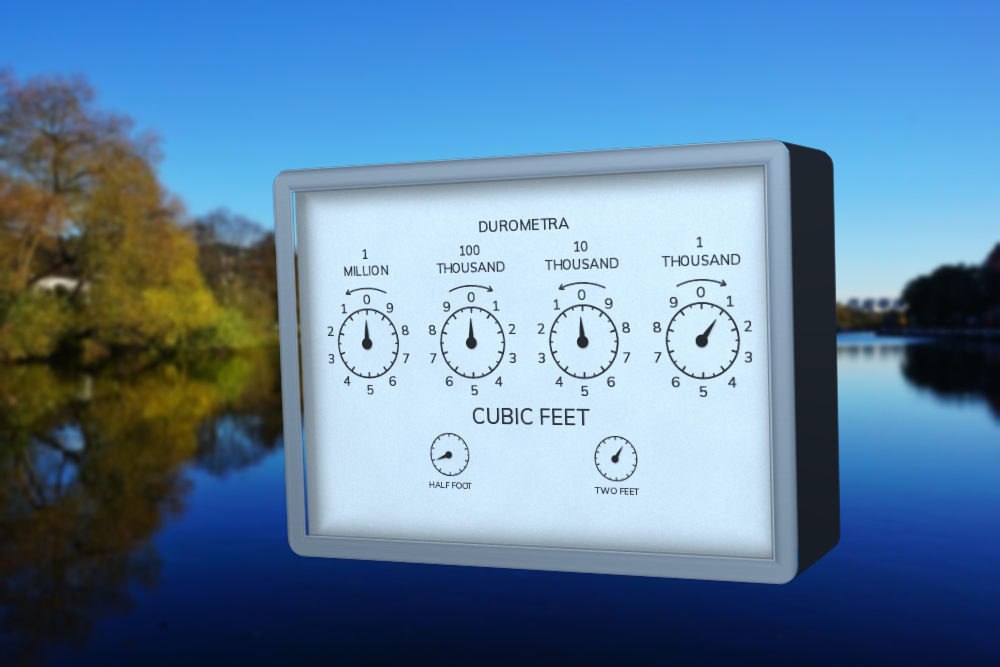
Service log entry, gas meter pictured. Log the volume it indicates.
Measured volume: 100 ft³
